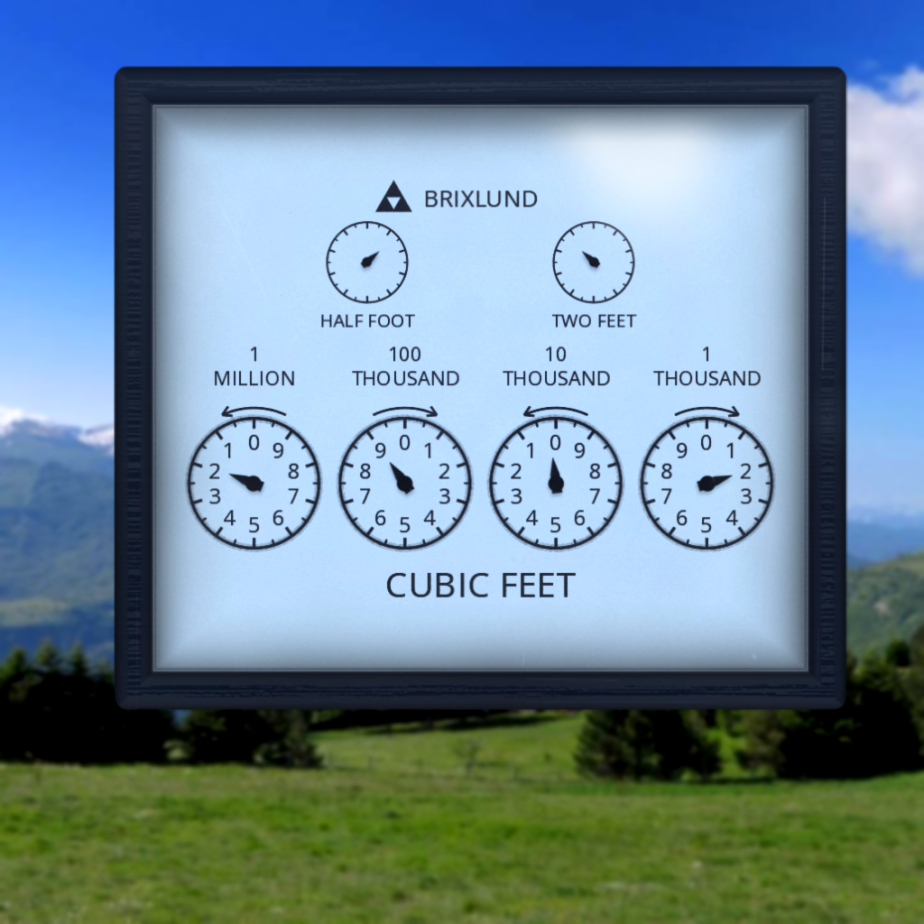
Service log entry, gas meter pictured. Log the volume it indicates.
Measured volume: 190200 ft³
